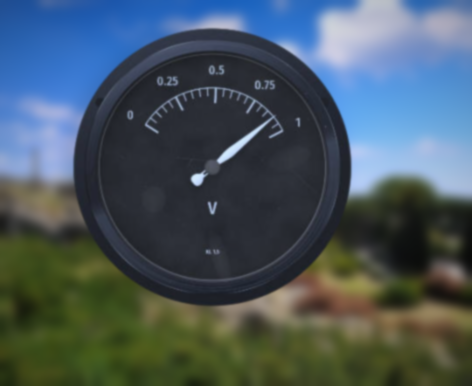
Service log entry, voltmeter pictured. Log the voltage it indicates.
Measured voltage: 0.9 V
